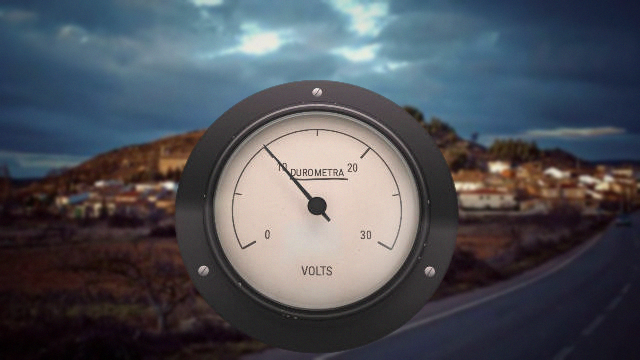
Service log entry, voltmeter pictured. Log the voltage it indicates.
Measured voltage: 10 V
